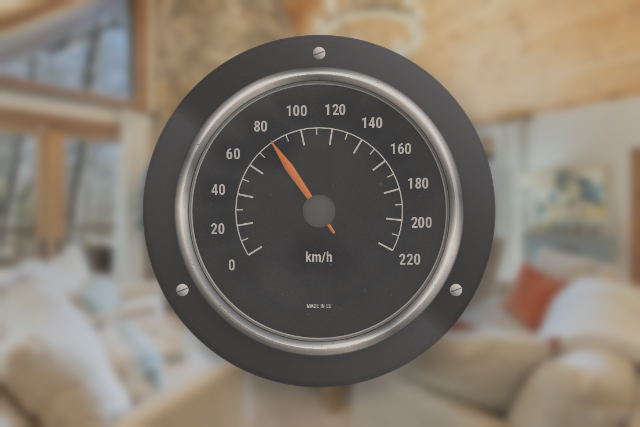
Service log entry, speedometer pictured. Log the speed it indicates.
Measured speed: 80 km/h
